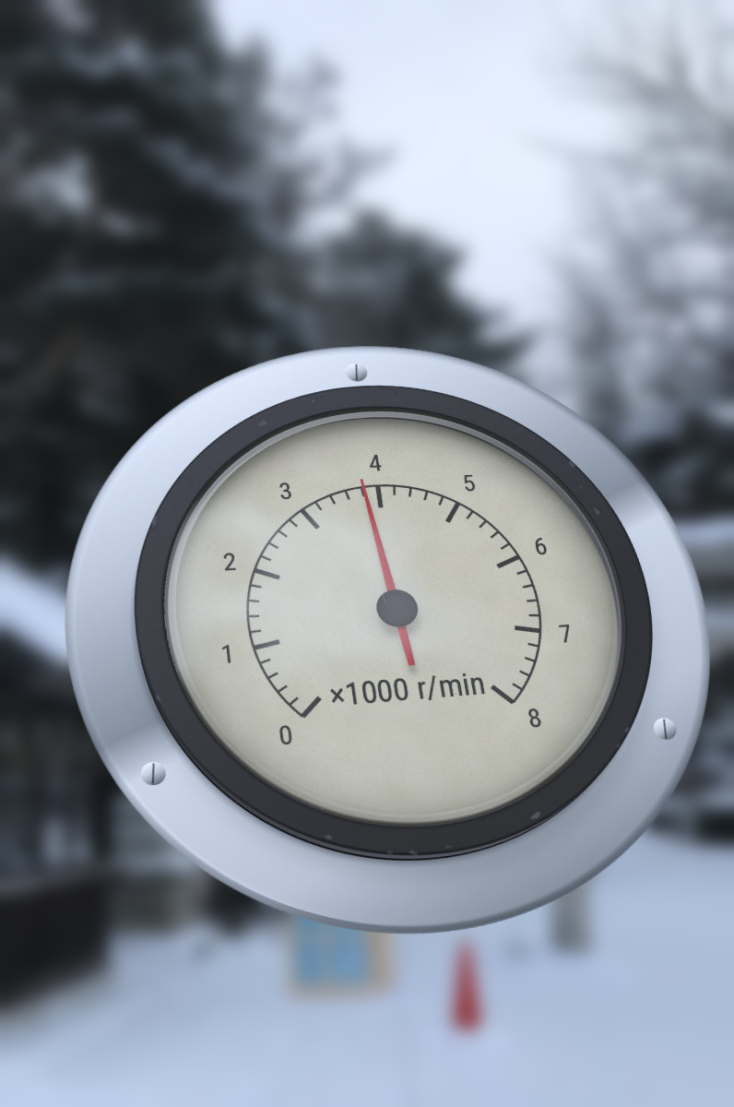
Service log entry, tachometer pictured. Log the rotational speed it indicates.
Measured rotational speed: 3800 rpm
